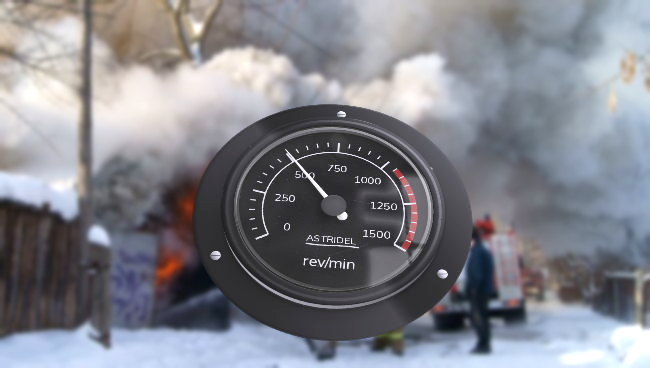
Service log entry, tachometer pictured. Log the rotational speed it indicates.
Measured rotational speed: 500 rpm
